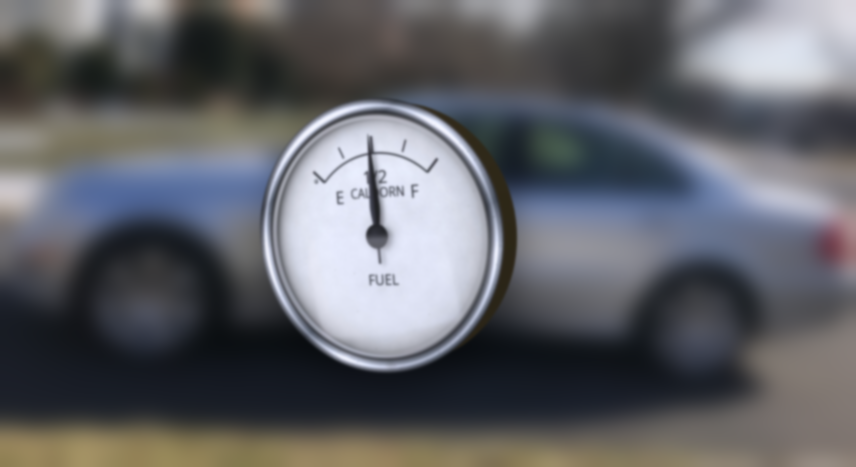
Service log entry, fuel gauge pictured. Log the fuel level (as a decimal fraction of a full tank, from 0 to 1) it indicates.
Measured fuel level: 0.5
